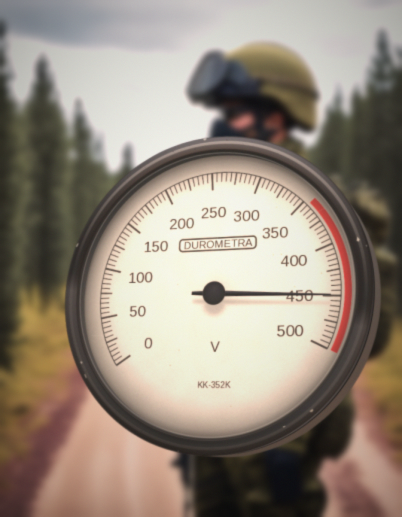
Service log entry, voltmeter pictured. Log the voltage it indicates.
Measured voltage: 450 V
